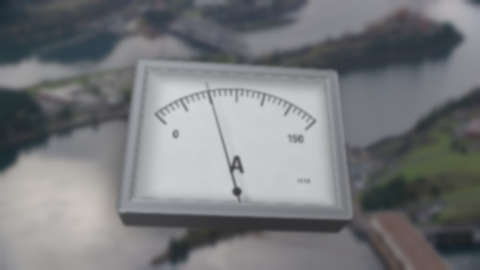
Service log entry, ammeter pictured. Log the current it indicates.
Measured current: 50 A
